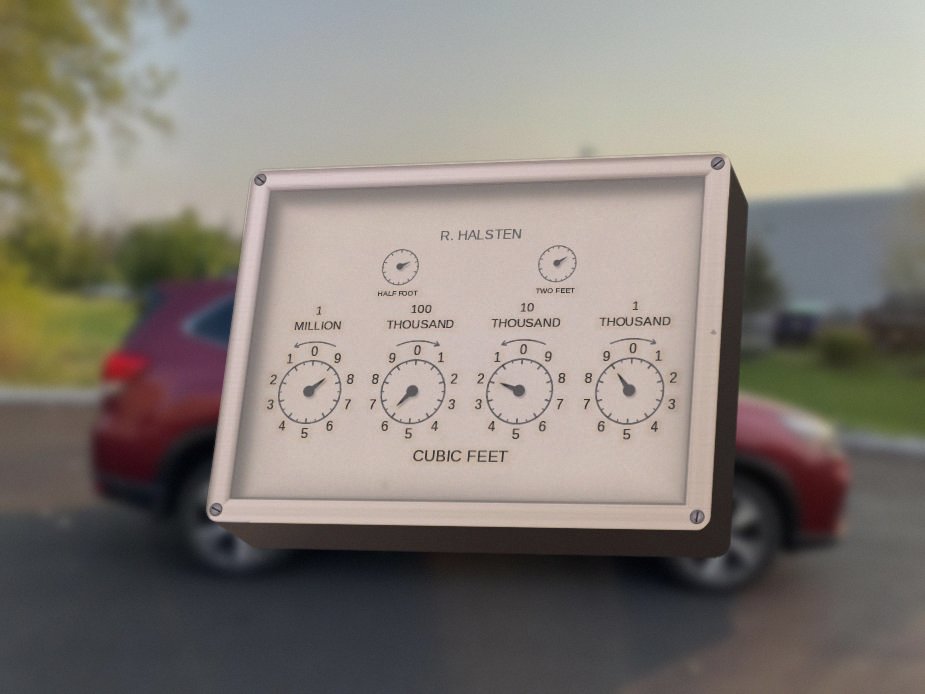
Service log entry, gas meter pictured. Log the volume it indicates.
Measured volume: 861900 ft³
